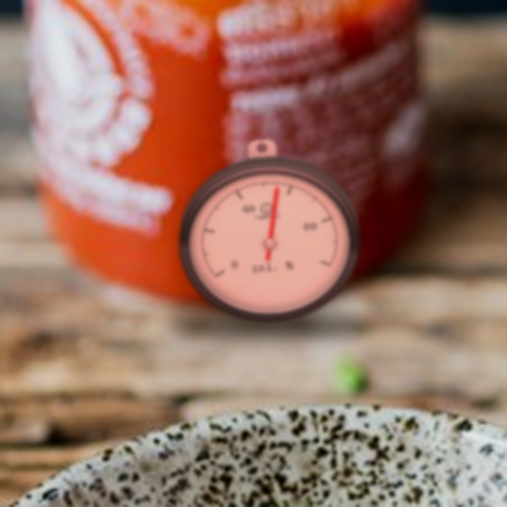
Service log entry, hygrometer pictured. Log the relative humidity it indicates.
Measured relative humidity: 55 %
